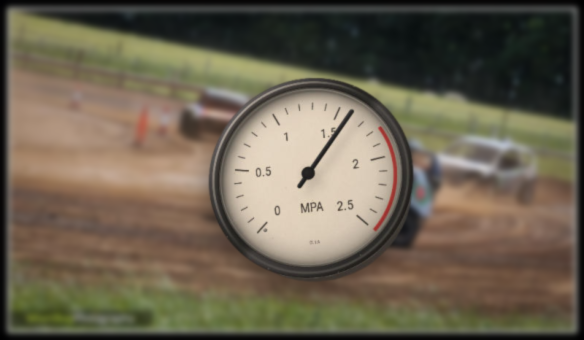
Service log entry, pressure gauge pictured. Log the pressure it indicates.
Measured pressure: 1.6 MPa
